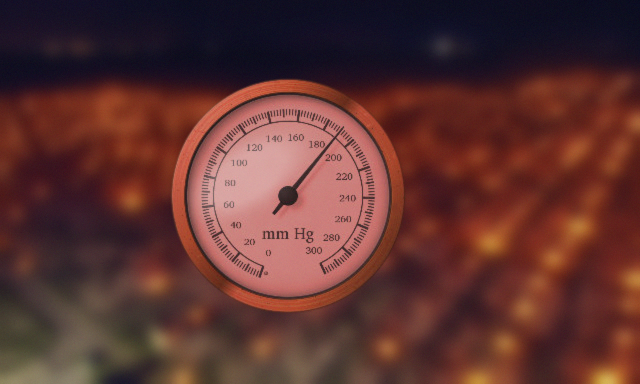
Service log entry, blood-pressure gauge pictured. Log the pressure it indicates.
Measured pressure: 190 mmHg
